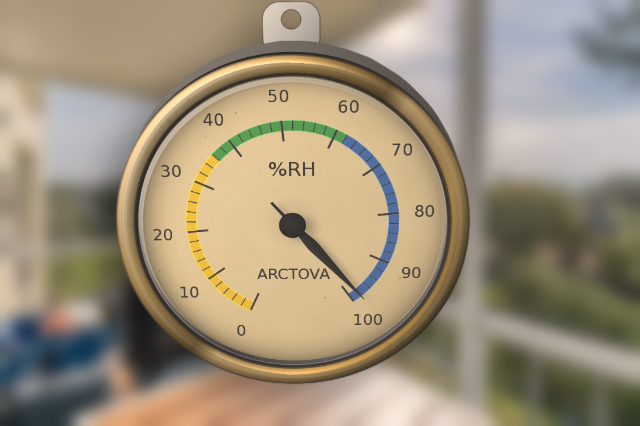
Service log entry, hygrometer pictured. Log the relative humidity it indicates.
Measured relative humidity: 98 %
